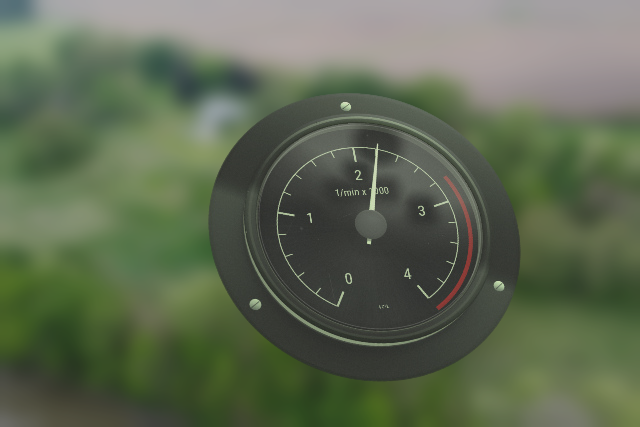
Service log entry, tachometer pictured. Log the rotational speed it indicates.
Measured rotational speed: 2200 rpm
